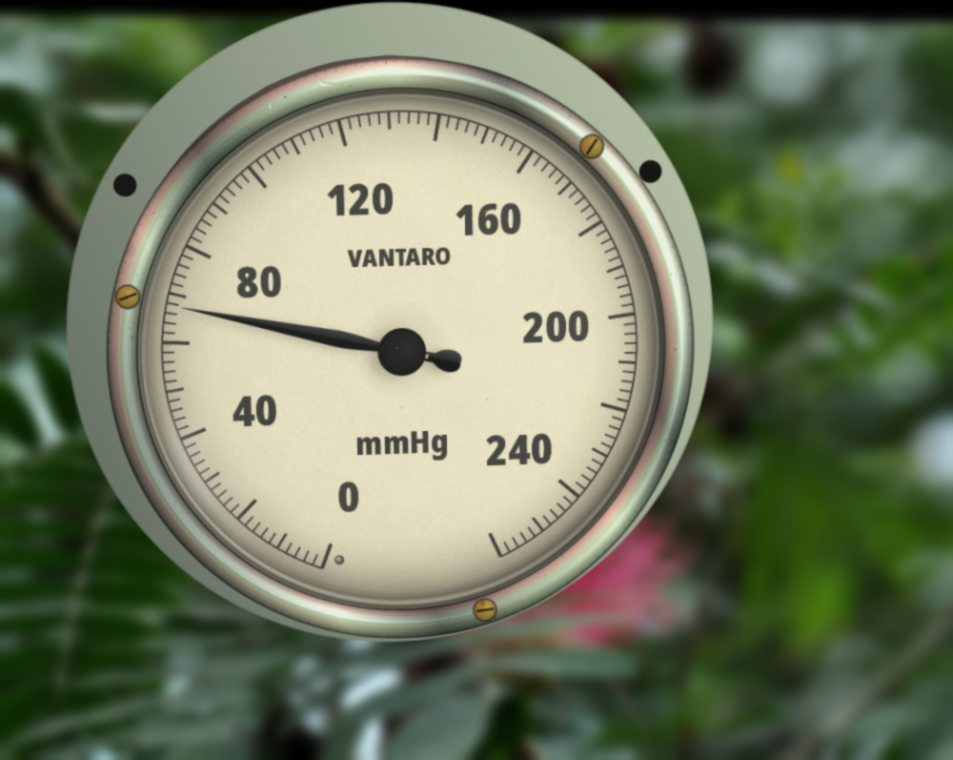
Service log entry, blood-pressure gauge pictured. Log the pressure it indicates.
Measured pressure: 68 mmHg
